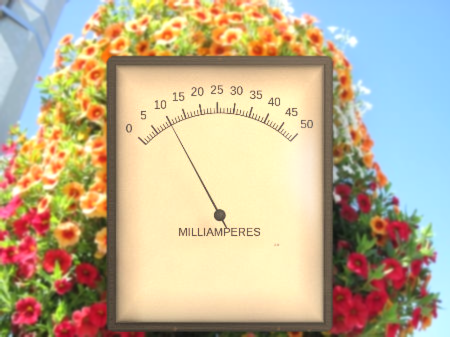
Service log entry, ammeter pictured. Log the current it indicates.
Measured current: 10 mA
